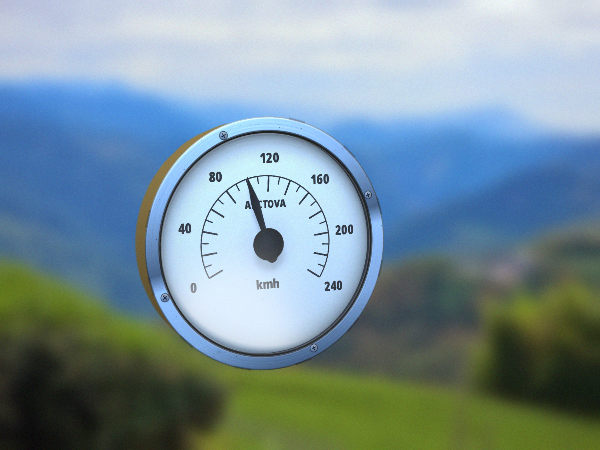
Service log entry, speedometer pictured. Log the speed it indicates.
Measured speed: 100 km/h
